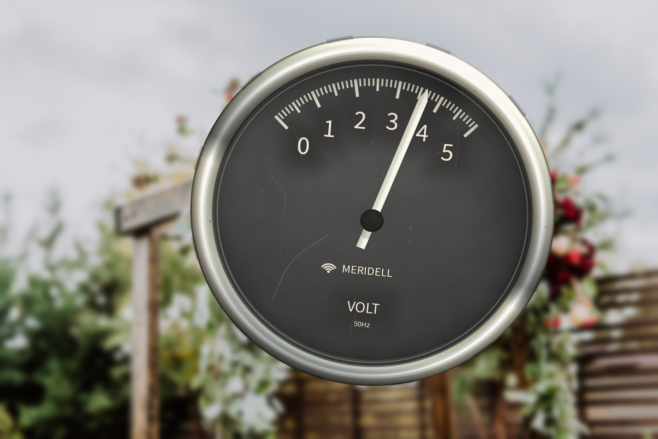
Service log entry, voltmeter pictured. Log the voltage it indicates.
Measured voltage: 3.6 V
